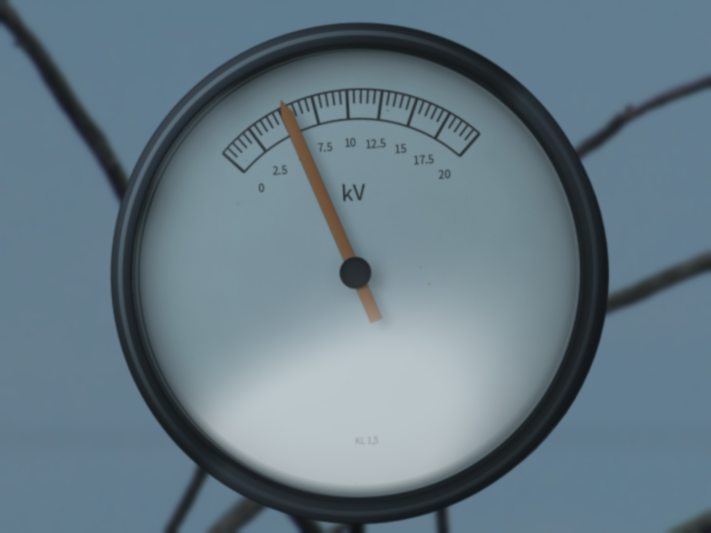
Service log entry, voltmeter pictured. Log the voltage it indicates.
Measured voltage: 5.5 kV
